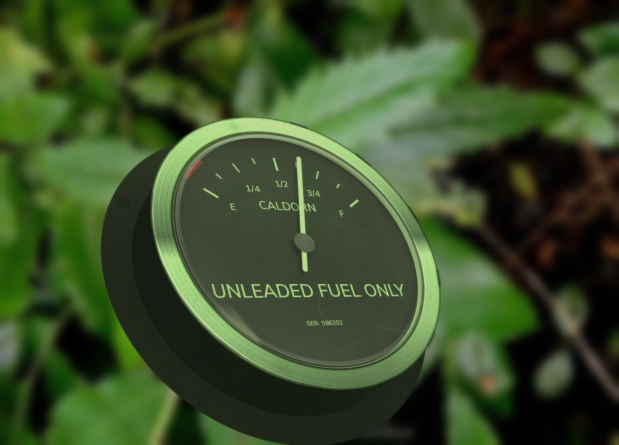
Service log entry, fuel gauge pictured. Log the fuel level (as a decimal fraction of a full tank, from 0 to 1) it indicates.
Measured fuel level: 0.625
